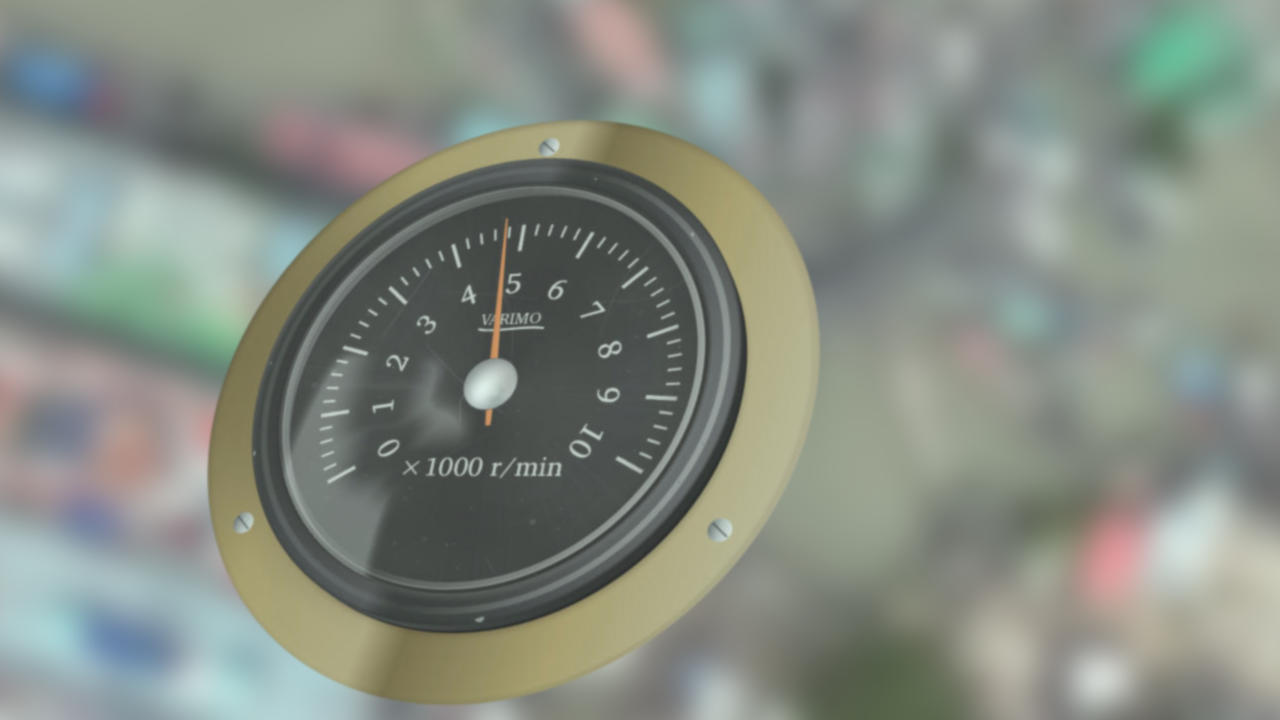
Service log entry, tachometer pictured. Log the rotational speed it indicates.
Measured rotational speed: 4800 rpm
